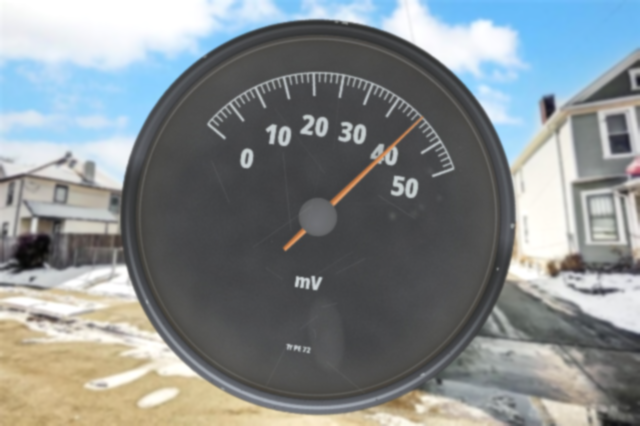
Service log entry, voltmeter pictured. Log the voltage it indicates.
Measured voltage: 40 mV
